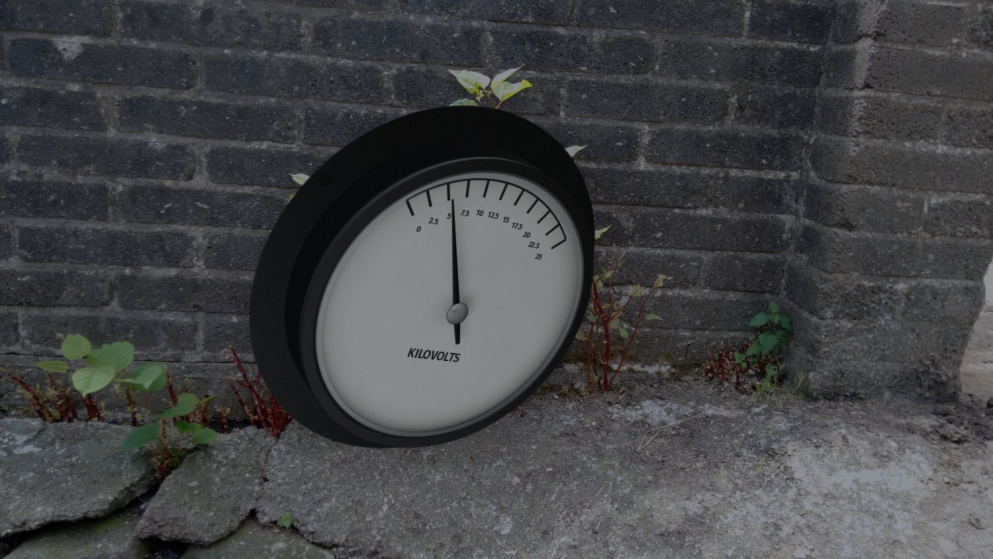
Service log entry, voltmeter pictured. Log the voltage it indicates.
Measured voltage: 5 kV
